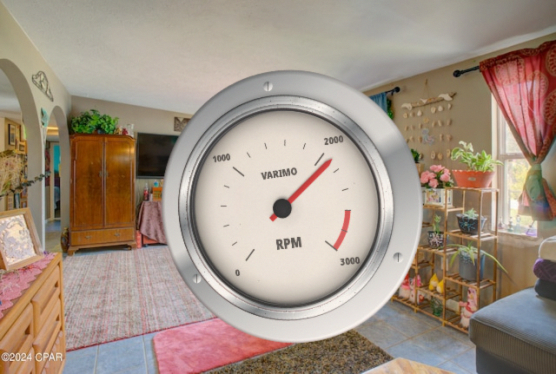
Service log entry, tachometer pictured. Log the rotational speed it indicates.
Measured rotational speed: 2100 rpm
